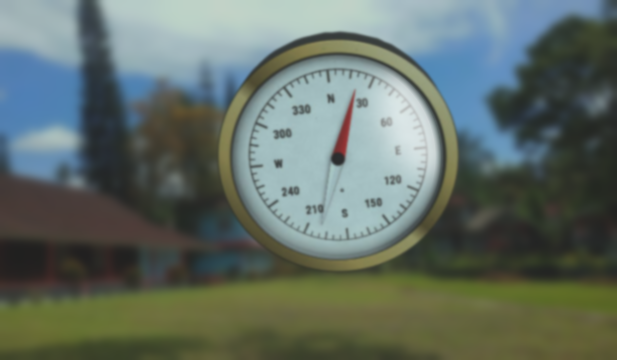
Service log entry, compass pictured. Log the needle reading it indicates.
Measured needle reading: 20 °
